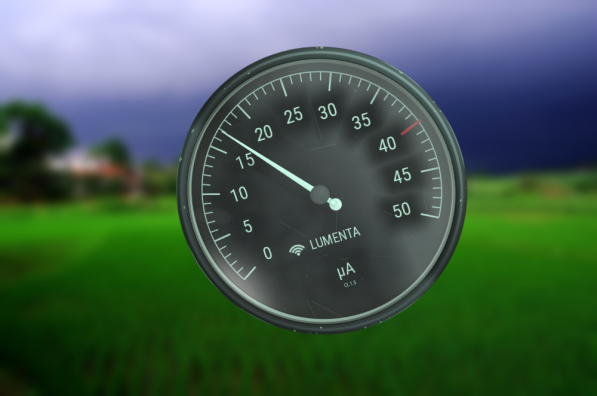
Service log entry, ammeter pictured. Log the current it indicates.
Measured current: 17 µA
